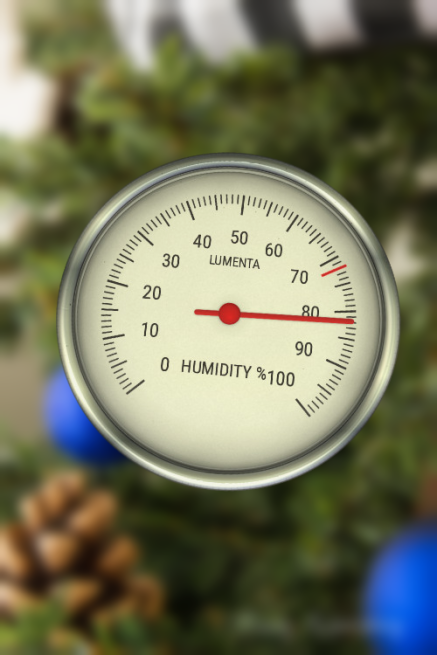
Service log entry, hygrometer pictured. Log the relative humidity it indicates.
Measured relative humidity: 82 %
